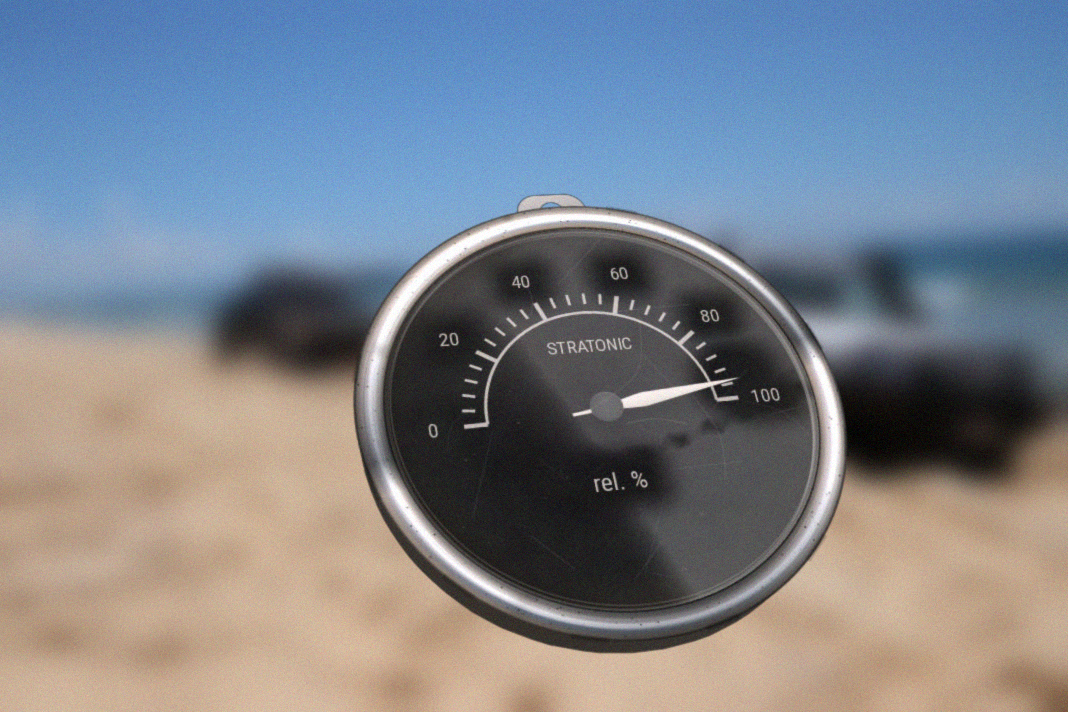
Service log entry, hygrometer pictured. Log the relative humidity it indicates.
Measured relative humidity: 96 %
